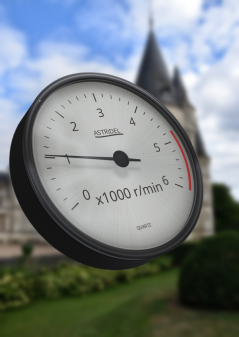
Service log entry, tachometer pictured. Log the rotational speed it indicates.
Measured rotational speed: 1000 rpm
